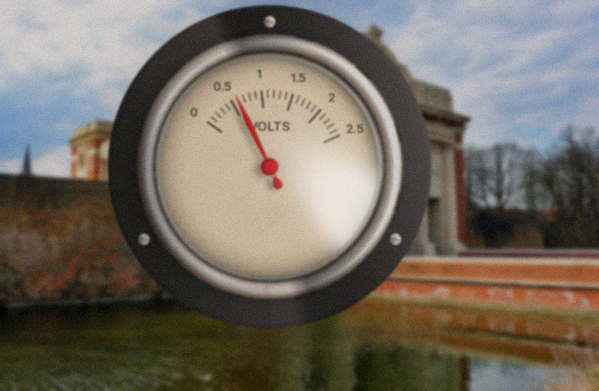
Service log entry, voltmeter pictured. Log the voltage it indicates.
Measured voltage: 0.6 V
